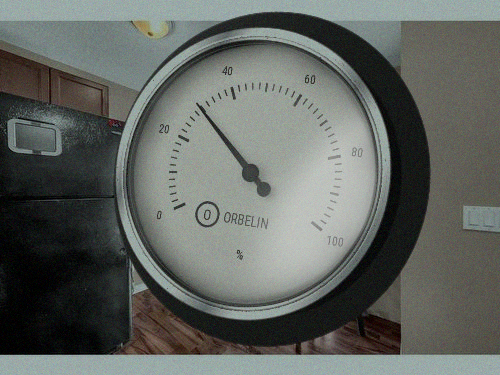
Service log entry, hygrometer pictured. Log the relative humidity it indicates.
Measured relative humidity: 30 %
